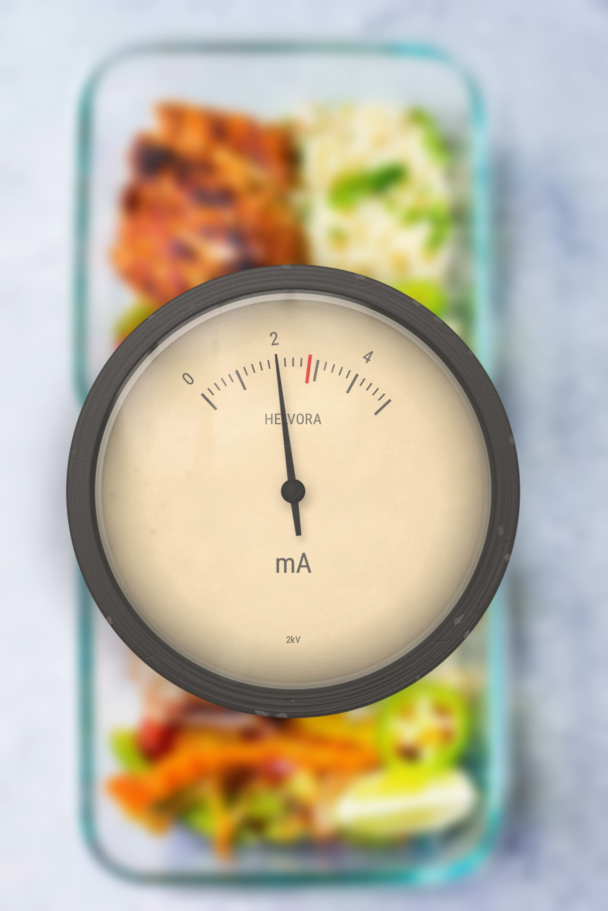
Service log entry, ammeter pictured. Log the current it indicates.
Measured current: 2 mA
